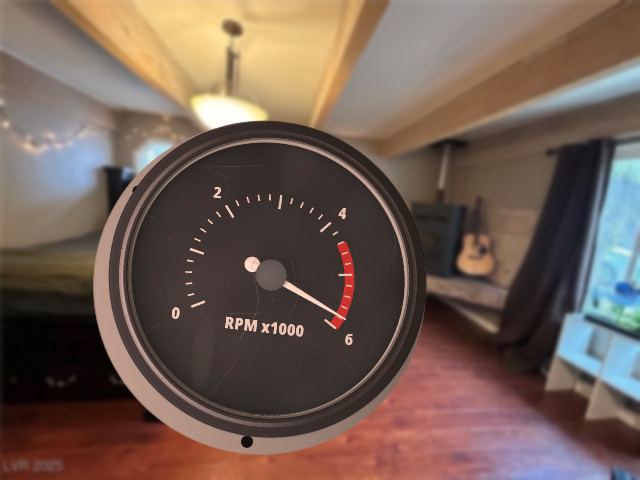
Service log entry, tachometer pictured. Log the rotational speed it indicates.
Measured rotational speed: 5800 rpm
